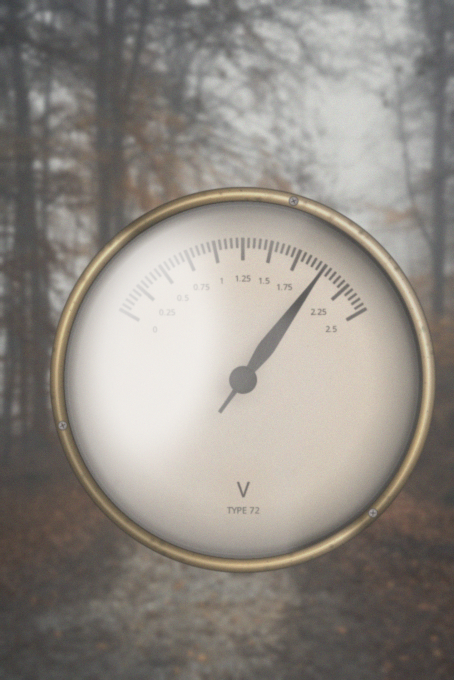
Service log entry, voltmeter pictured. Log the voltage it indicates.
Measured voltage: 2 V
